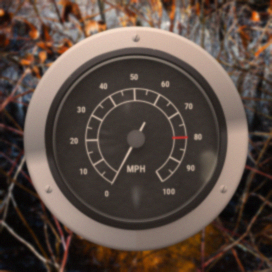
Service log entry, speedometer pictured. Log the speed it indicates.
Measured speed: 0 mph
